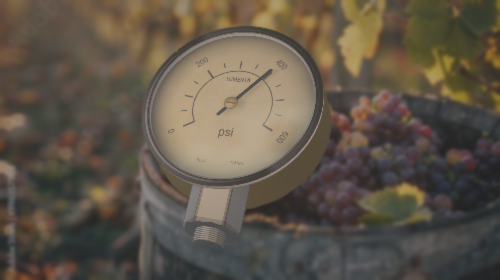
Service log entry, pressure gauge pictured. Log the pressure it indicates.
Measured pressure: 400 psi
